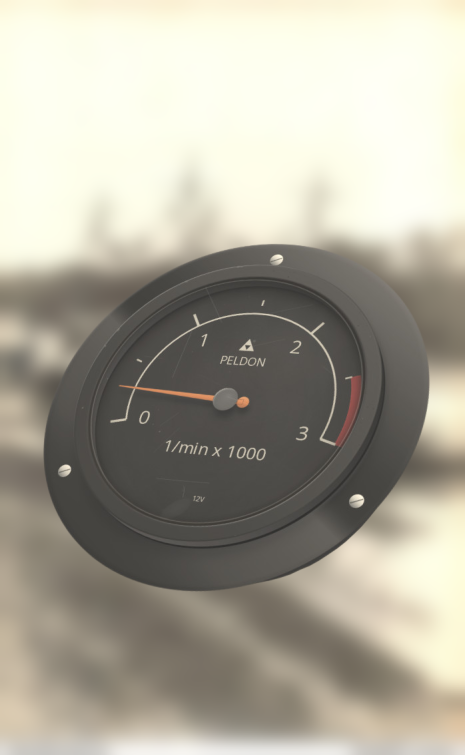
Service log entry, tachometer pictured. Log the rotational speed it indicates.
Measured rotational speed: 250 rpm
